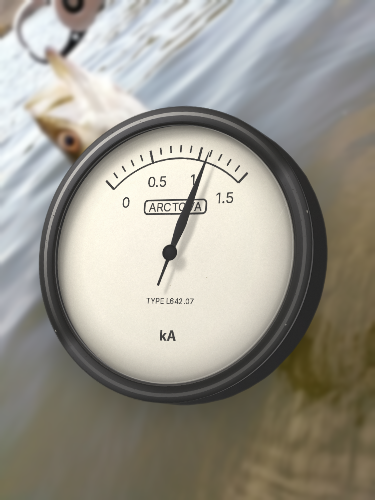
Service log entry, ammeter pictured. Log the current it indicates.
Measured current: 1.1 kA
